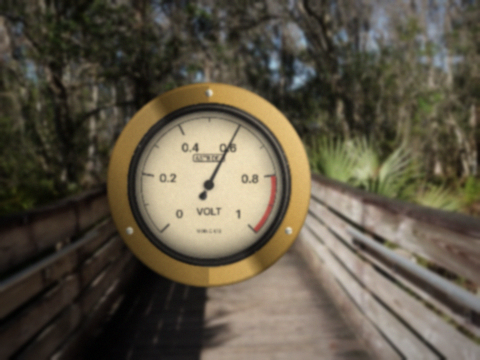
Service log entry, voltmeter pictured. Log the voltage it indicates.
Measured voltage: 0.6 V
